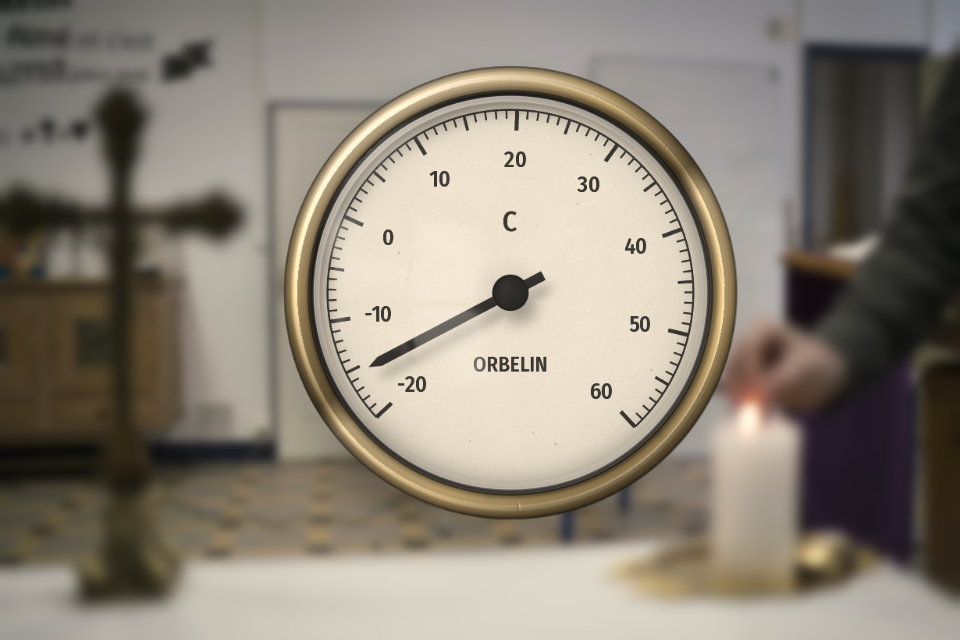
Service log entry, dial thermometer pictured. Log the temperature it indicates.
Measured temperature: -15.5 °C
